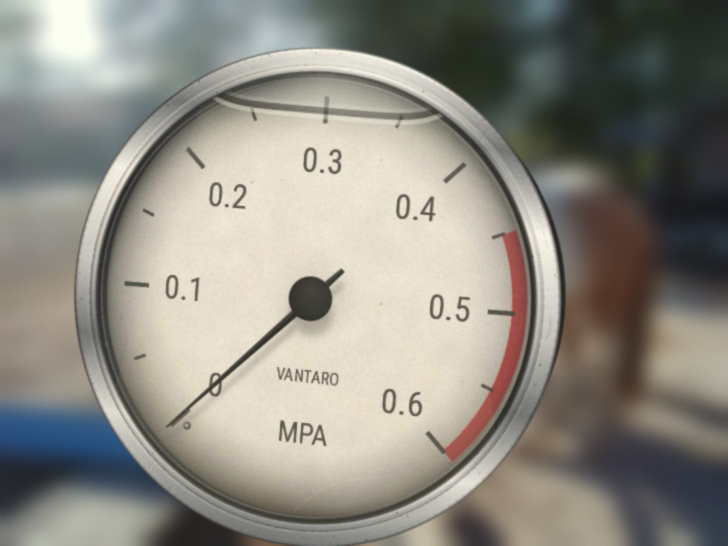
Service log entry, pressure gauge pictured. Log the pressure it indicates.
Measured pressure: 0 MPa
